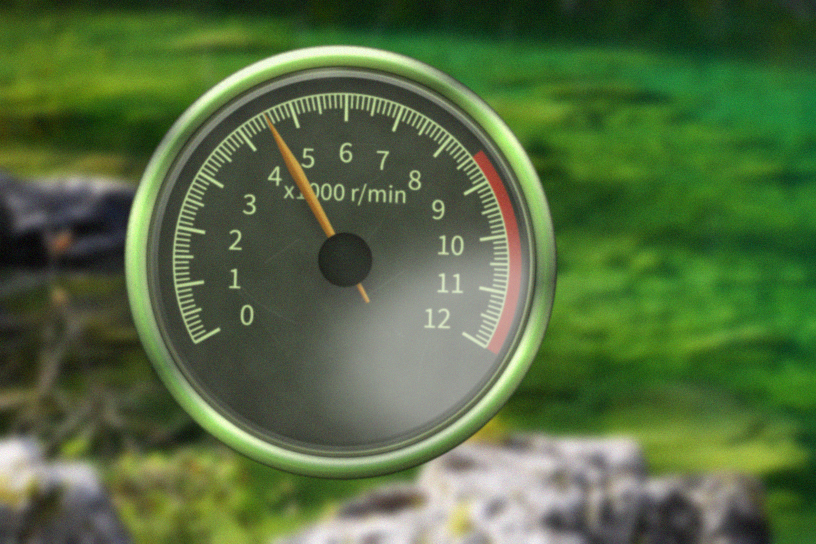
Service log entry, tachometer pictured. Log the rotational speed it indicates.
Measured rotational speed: 4500 rpm
